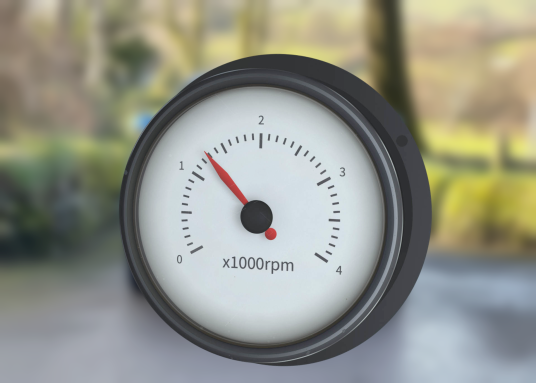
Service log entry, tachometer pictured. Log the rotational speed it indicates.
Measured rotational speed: 1300 rpm
